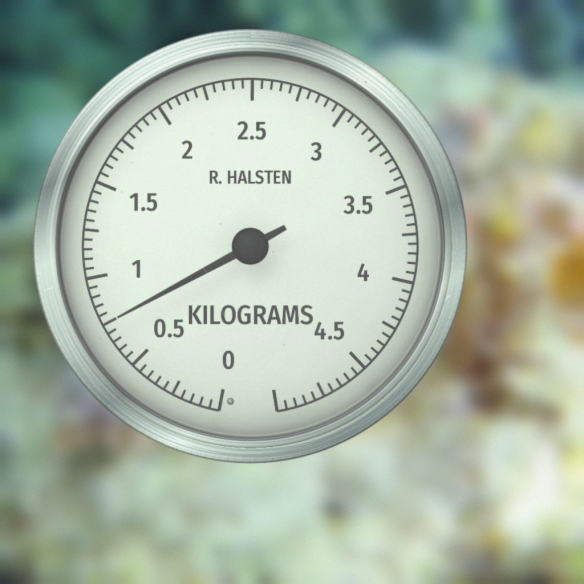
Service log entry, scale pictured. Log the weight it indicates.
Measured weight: 0.75 kg
